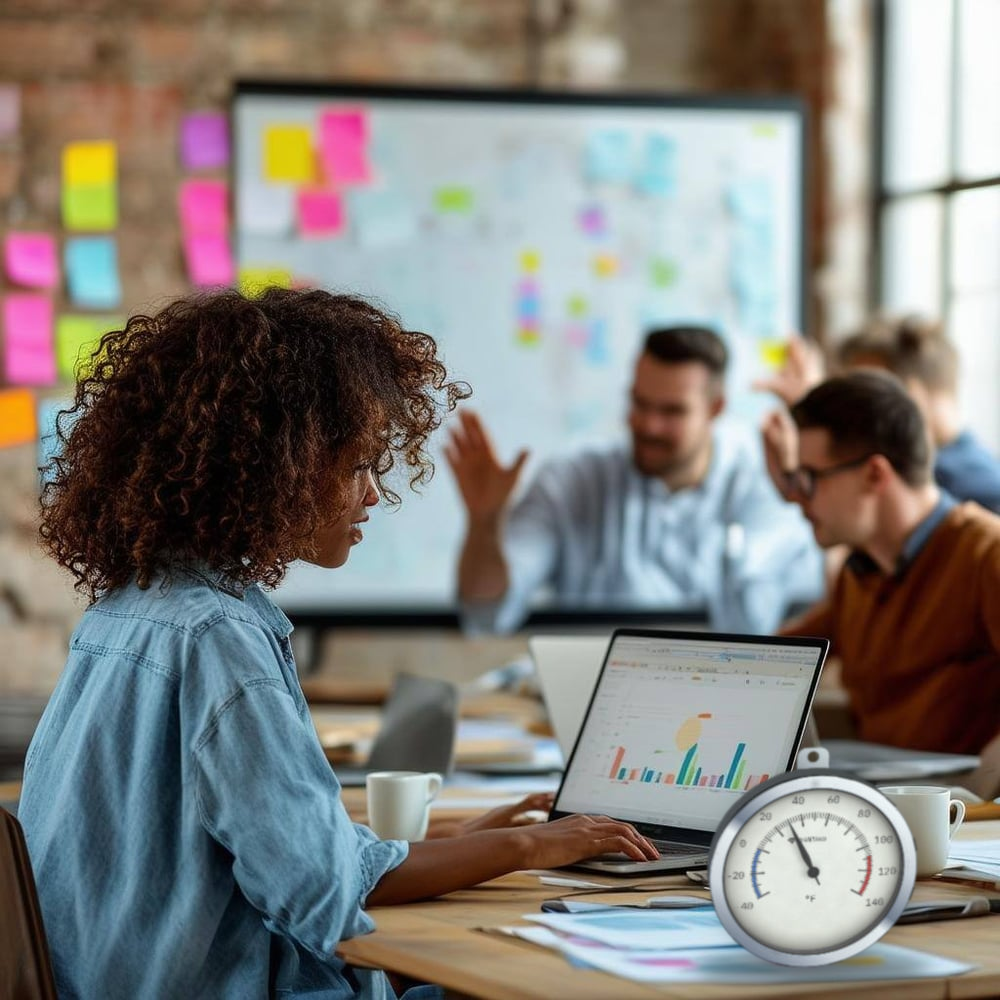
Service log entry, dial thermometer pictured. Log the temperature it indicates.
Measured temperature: 30 °F
